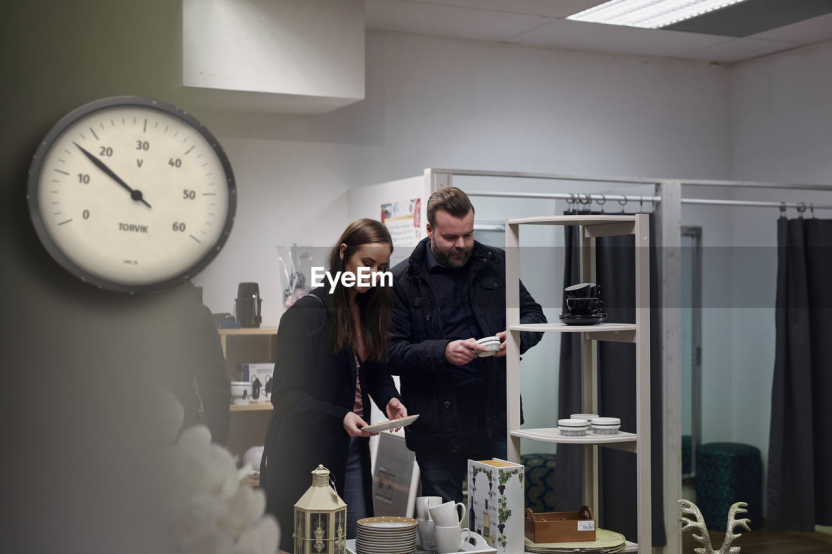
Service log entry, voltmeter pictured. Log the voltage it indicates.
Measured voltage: 16 V
